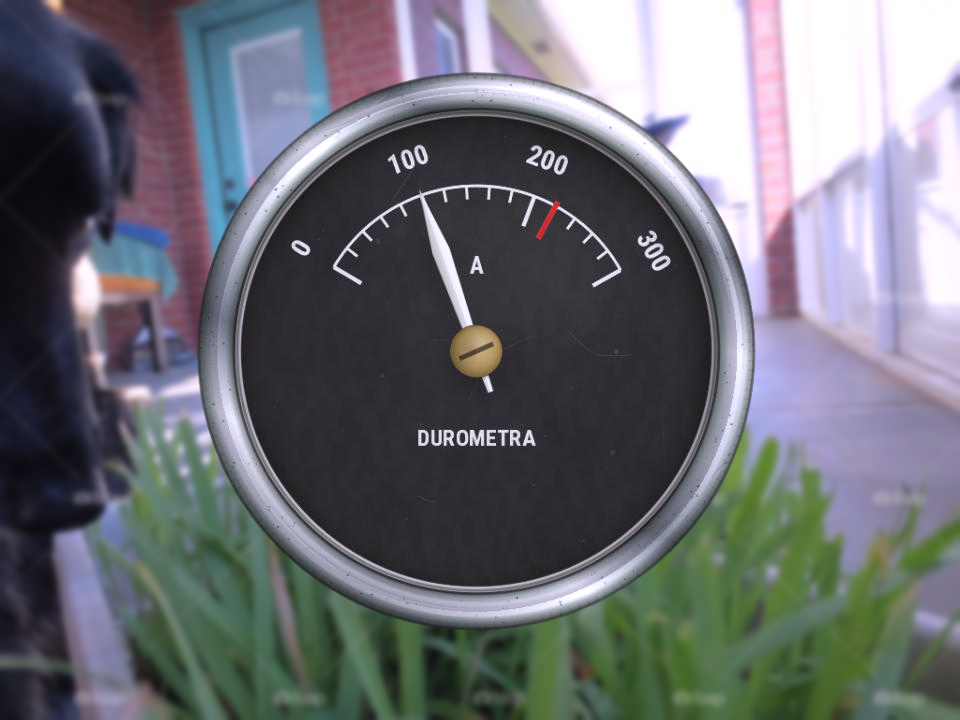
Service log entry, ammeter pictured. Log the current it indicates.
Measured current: 100 A
